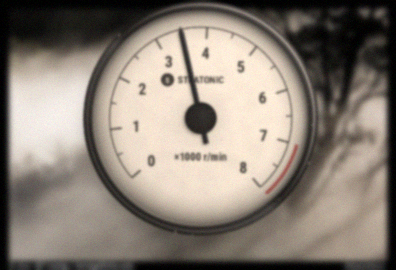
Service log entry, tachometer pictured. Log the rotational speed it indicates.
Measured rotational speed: 3500 rpm
